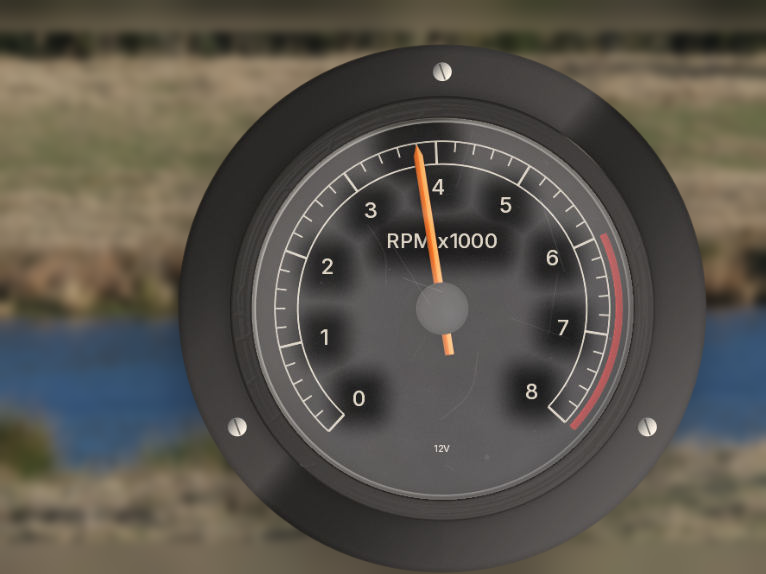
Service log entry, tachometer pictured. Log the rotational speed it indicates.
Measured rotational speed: 3800 rpm
